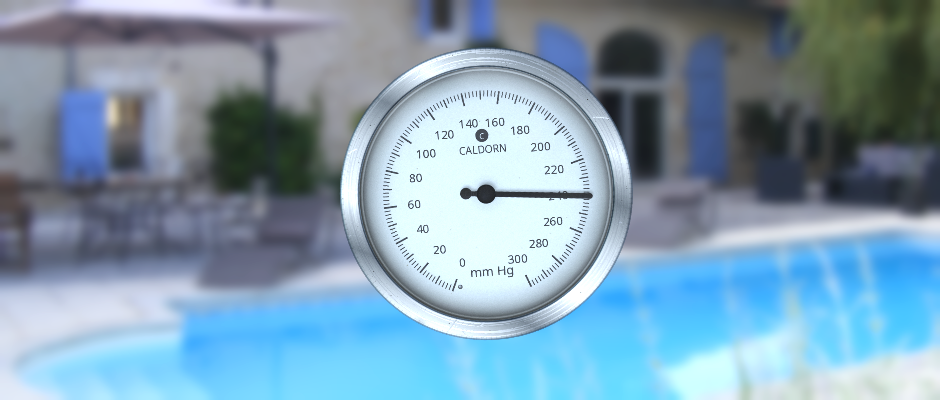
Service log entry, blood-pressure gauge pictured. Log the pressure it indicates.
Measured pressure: 240 mmHg
